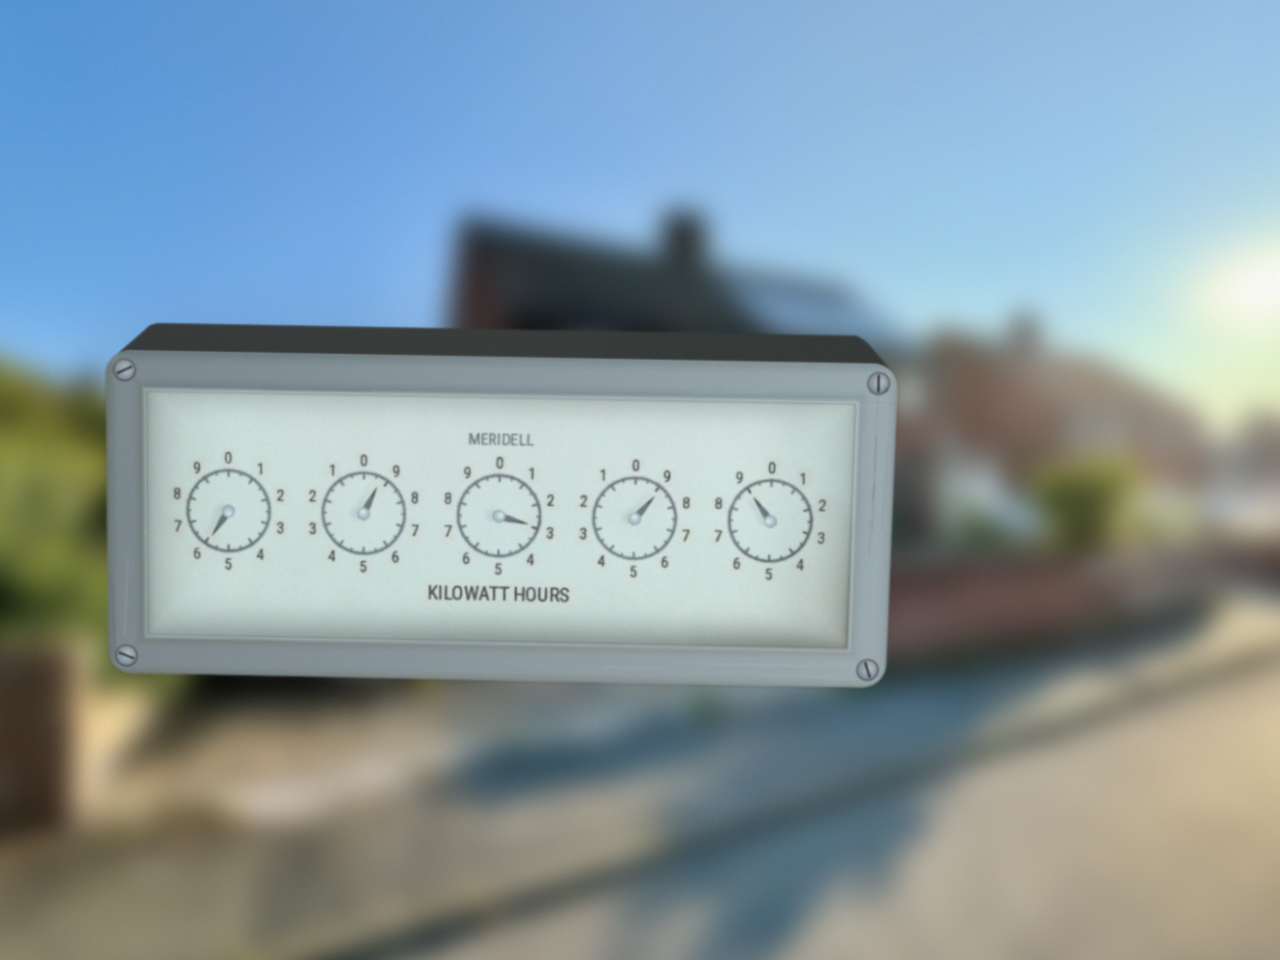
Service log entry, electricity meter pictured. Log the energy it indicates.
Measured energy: 59289 kWh
